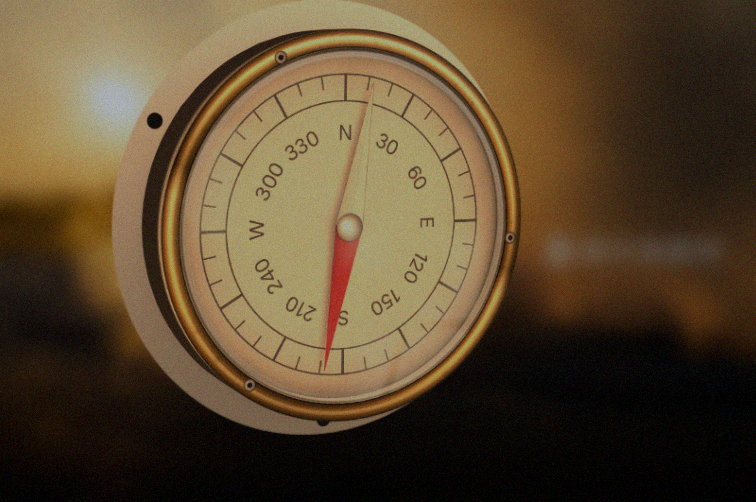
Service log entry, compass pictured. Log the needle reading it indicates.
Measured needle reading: 190 °
